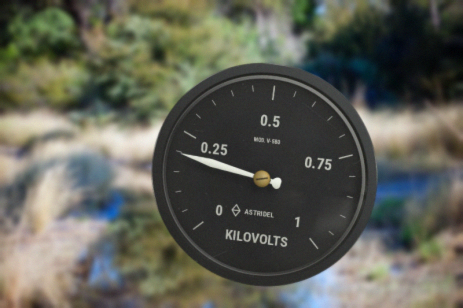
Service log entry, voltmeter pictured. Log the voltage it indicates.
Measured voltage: 0.2 kV
